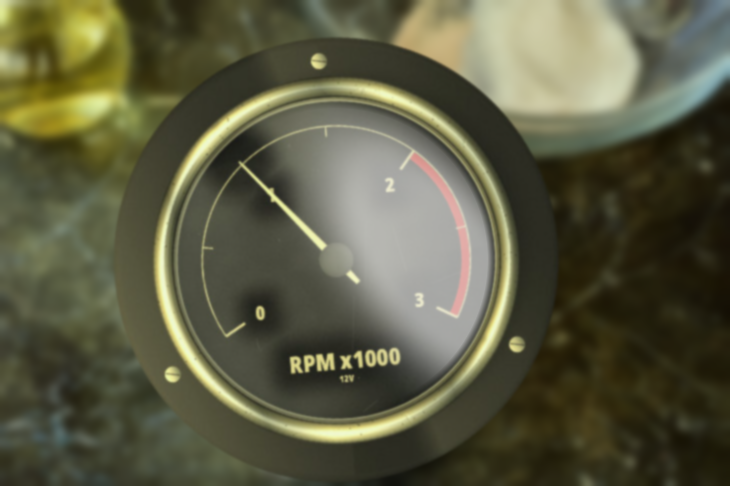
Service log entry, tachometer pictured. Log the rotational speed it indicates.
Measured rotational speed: 1000 rpm
